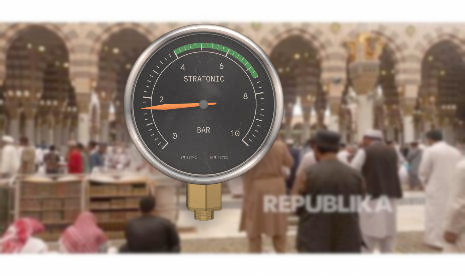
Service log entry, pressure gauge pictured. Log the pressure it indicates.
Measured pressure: 1.6 bar
